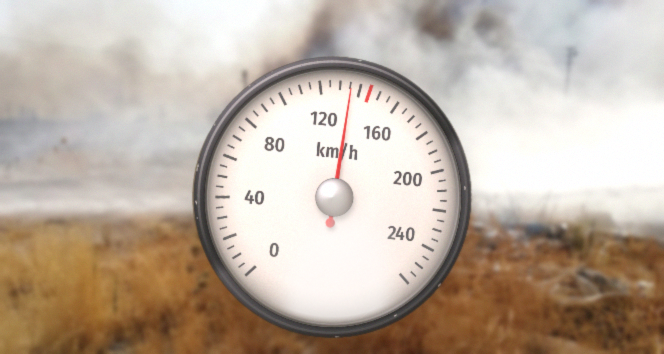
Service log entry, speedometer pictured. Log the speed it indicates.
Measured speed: 135 km/h
